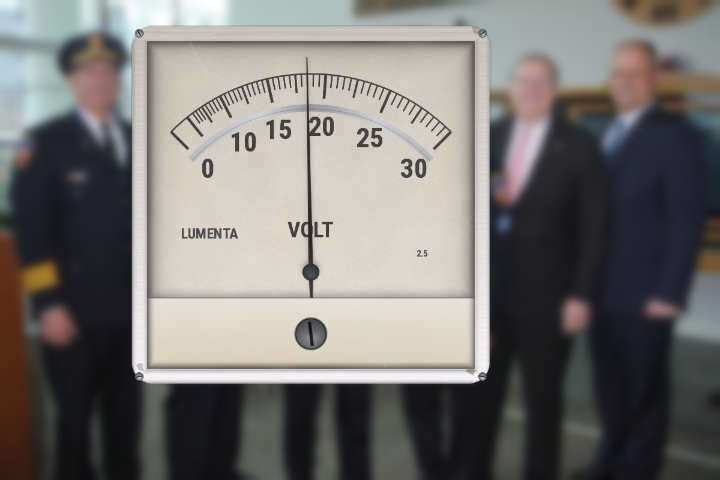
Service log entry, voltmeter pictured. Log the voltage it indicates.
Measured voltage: 18.5 V
